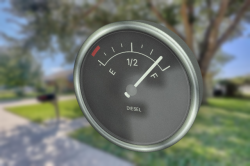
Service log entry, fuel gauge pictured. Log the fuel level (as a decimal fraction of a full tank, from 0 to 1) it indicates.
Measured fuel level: 0.875
